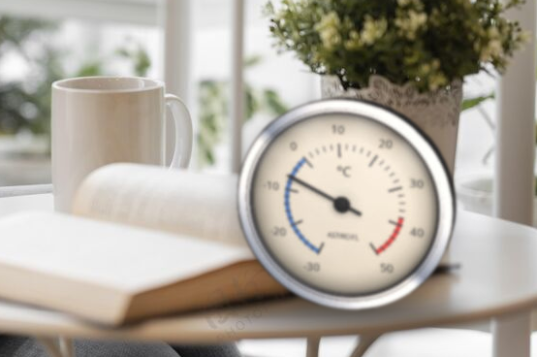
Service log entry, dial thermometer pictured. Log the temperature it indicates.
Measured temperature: -6 °C
